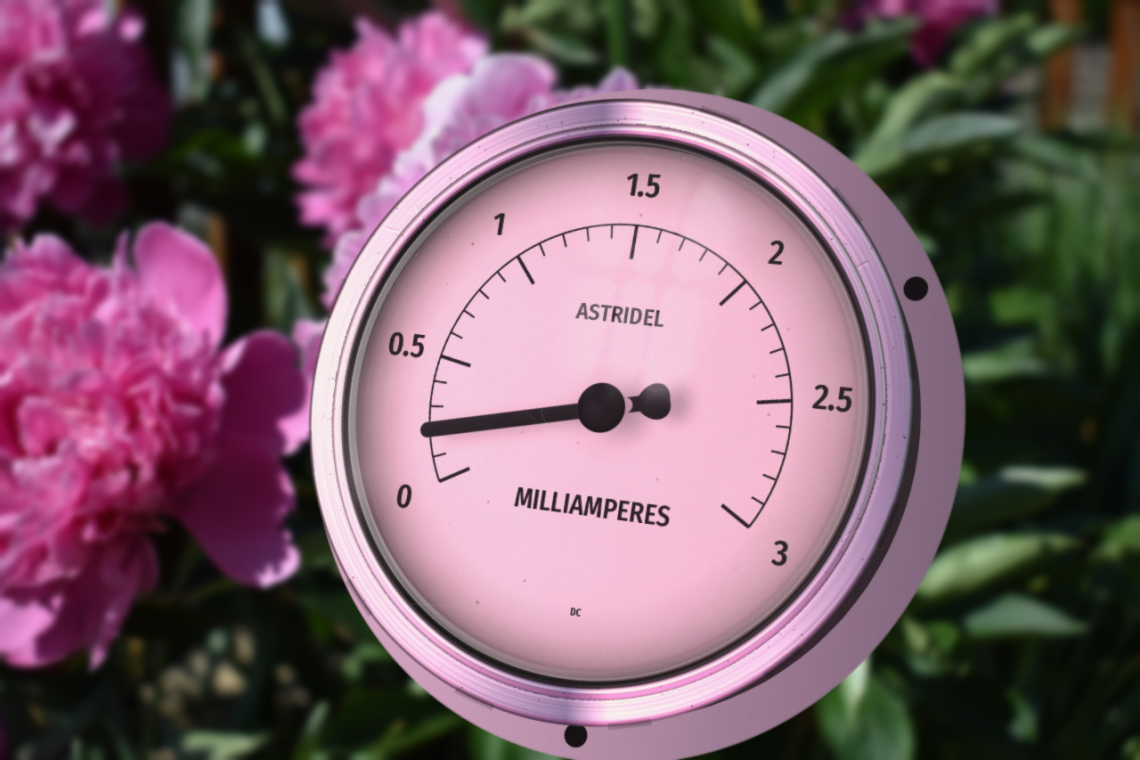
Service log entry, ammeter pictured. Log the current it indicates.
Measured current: 0.2 mA
